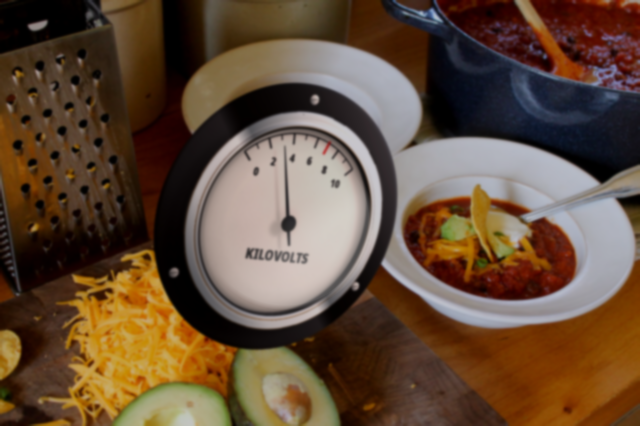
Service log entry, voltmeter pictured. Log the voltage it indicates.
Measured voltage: 3 kV
